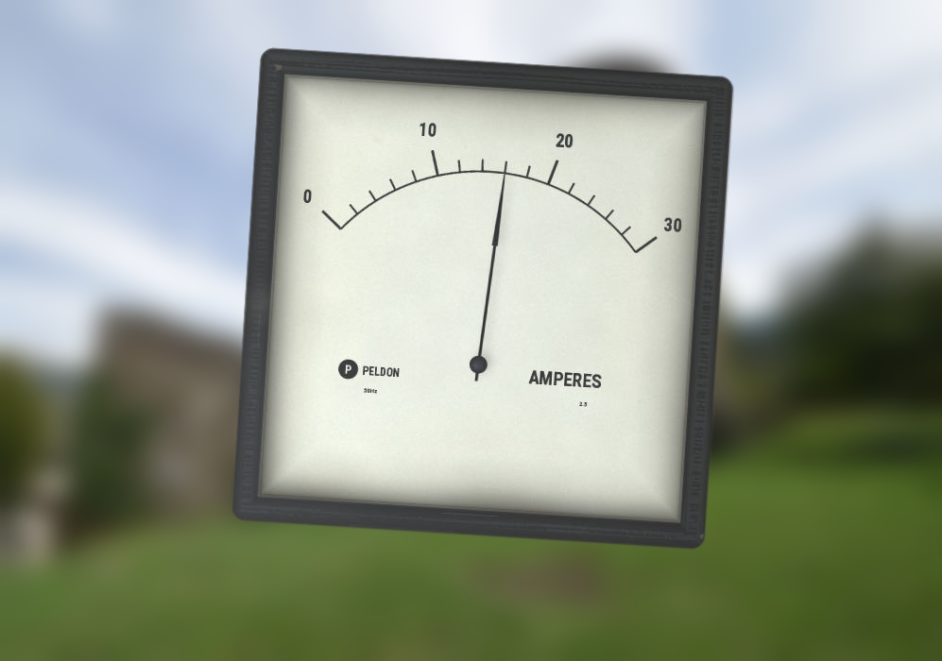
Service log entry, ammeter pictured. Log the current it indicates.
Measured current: 16 A
